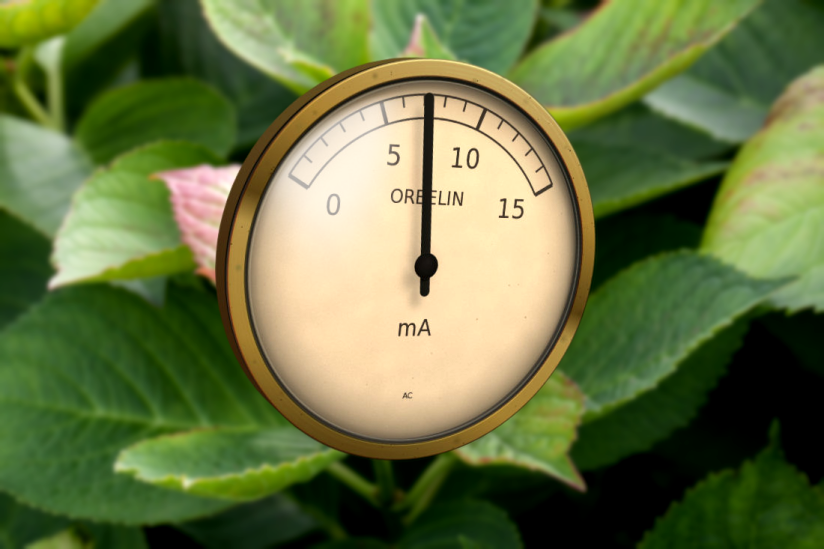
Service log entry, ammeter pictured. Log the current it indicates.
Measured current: 7 mA
